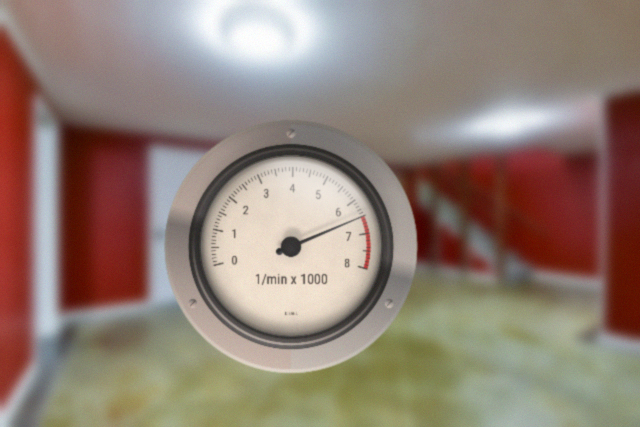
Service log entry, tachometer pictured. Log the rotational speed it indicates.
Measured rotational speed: 6500 rpm
